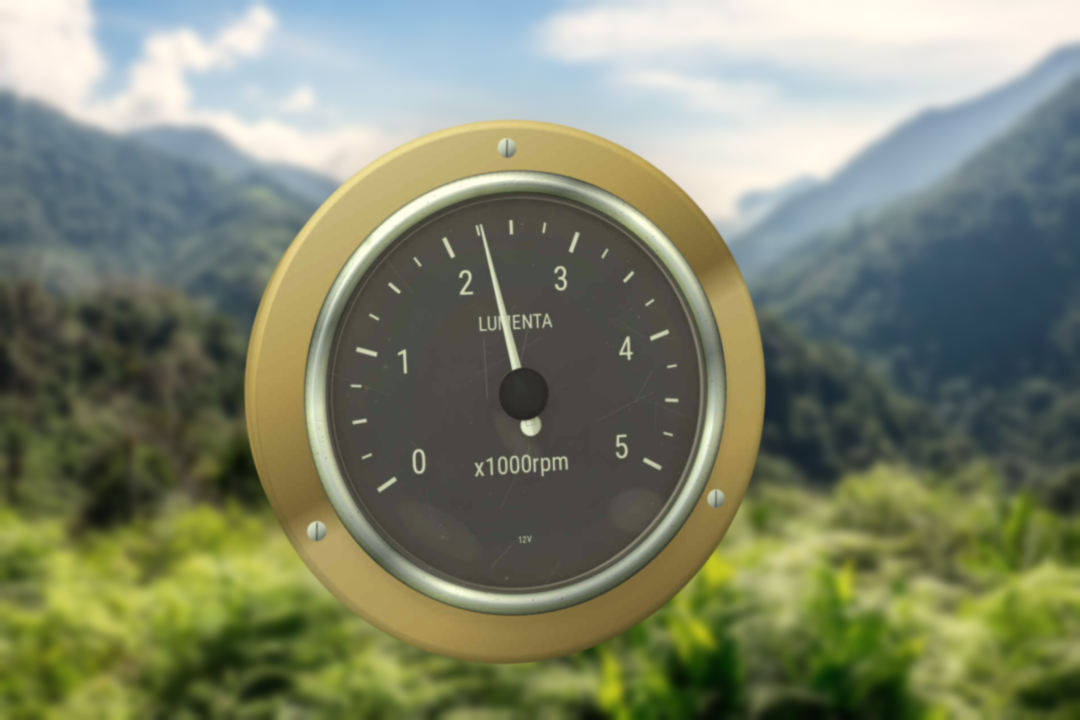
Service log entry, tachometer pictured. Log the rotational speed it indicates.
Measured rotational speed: 2250 rpm
